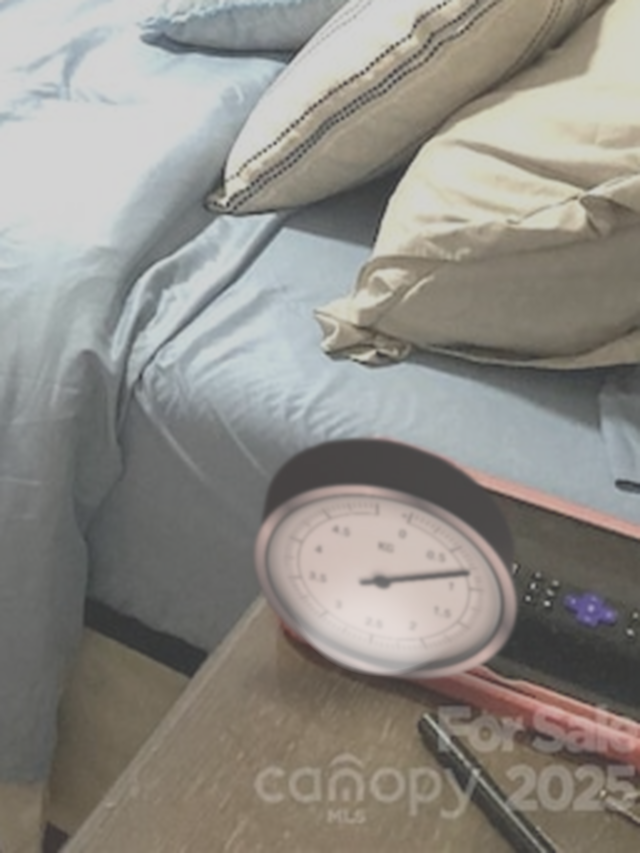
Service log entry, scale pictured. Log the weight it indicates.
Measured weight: 0.75 kg
